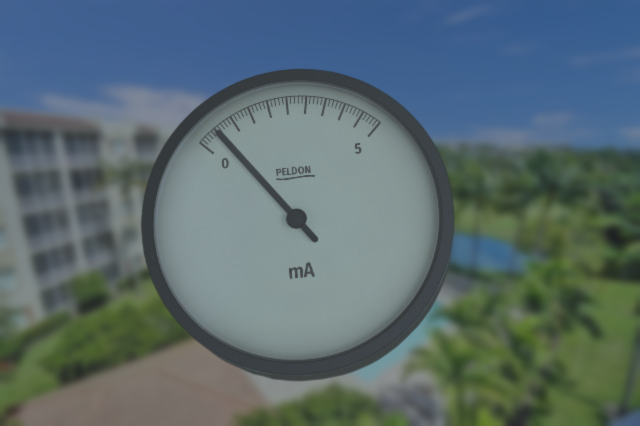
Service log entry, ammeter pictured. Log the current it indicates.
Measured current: 0.5 mA
